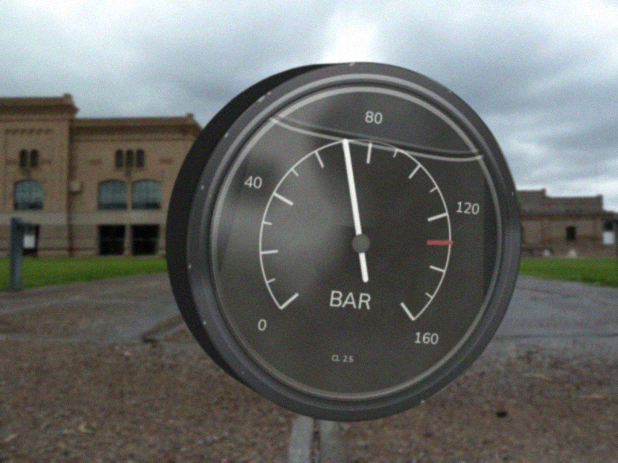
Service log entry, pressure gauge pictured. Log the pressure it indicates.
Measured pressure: 70 bar
